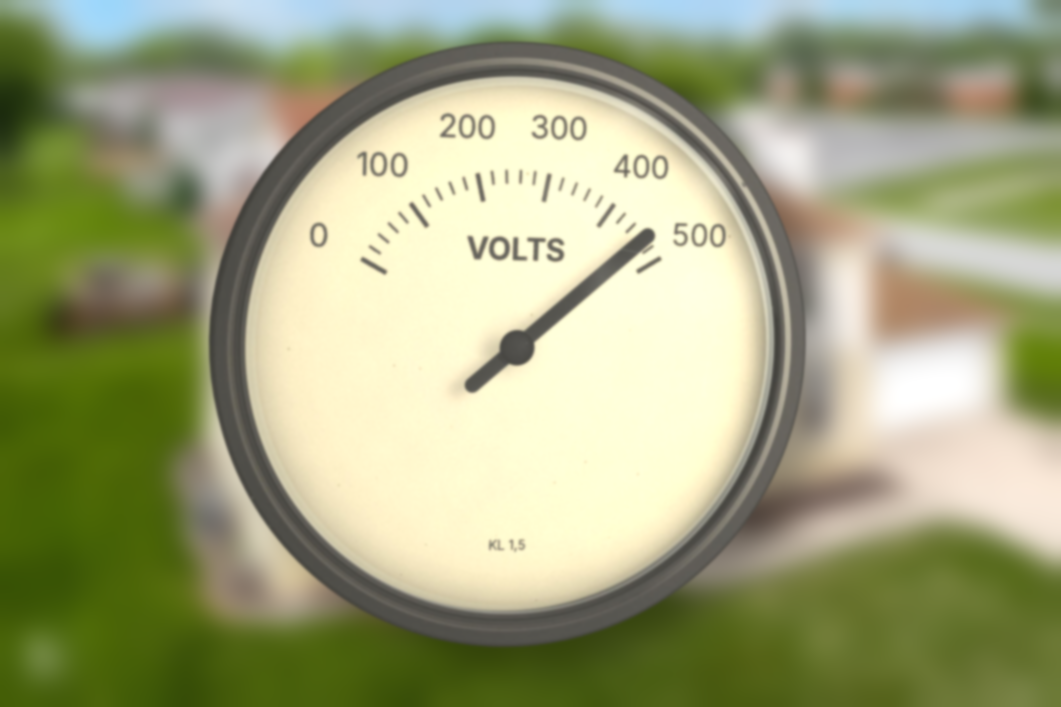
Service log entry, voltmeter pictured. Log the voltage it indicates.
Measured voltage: 460 V
